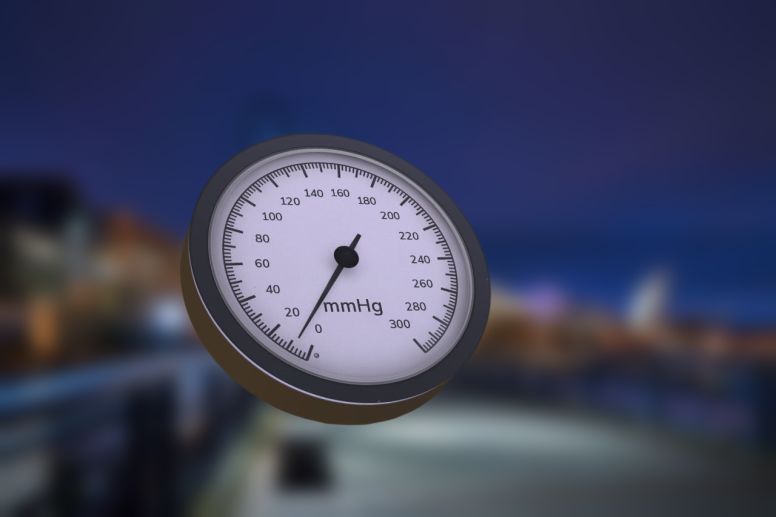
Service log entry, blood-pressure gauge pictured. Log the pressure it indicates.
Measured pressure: 8 mmHg
